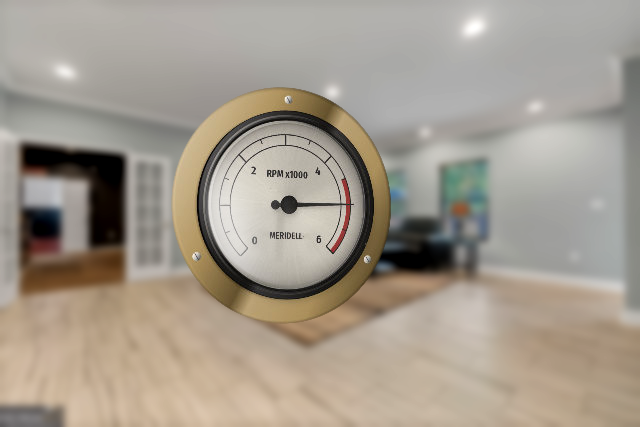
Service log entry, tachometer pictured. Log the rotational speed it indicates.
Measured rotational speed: 5000 rpm
